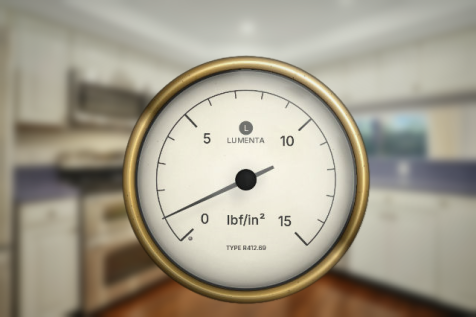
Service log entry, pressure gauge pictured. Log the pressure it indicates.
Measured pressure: 1 psi
